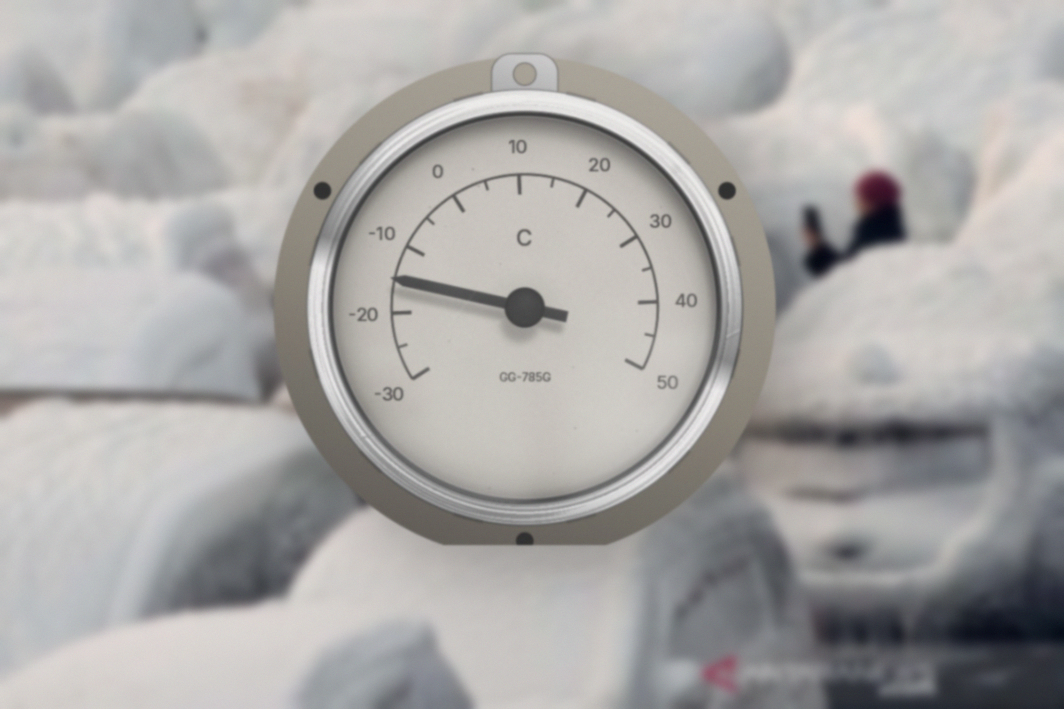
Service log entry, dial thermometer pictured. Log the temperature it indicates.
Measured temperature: -15 °C
